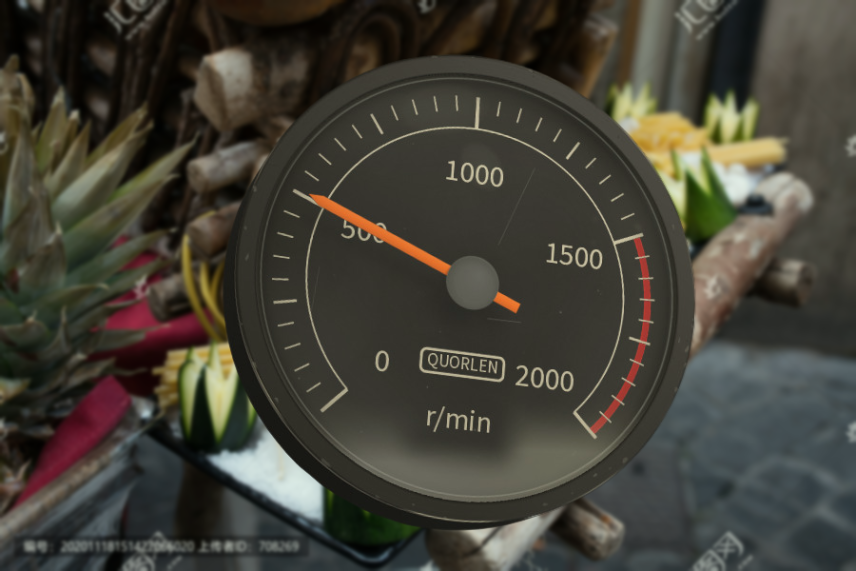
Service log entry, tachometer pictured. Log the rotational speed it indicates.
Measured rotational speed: 500 rpm
